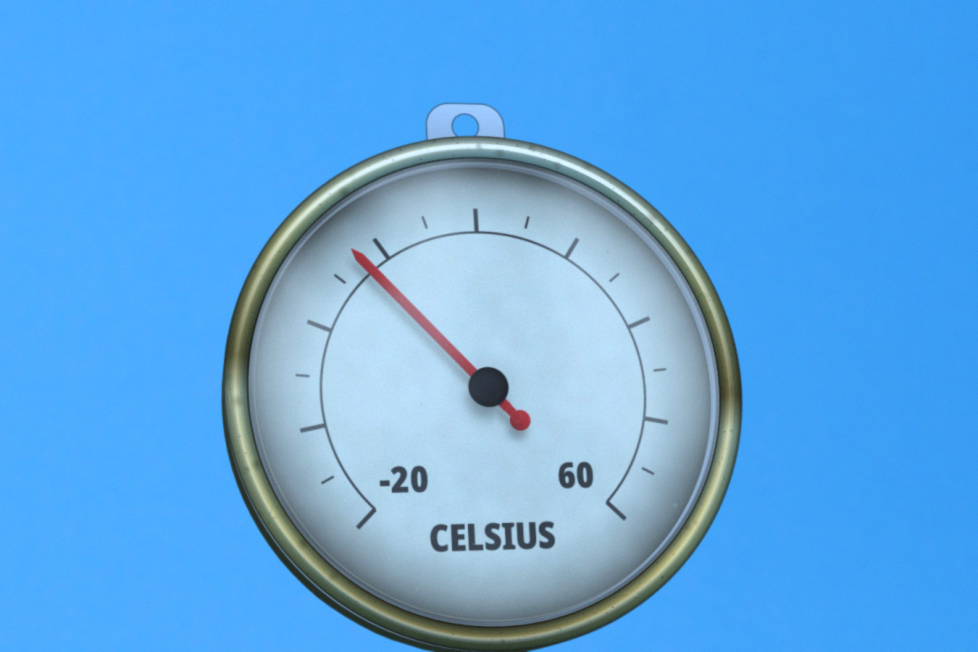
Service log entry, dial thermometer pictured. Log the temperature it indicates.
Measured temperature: 7.5 °C
